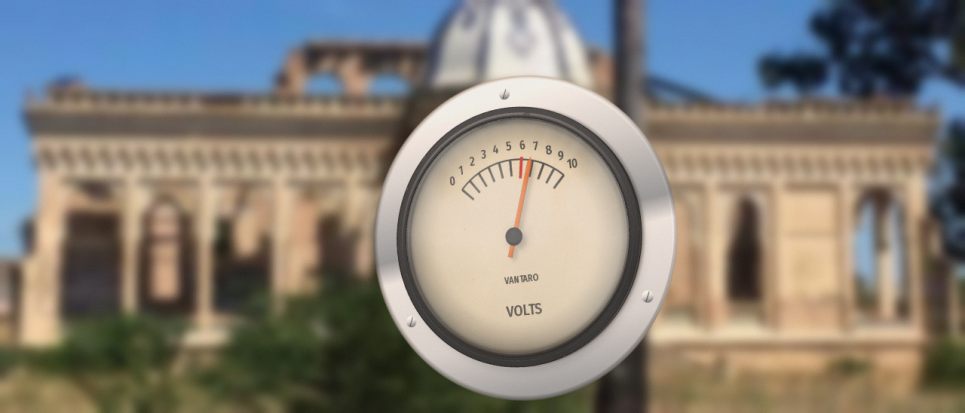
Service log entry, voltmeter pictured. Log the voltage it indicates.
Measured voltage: 7 V
